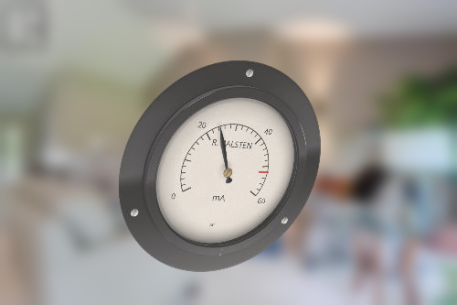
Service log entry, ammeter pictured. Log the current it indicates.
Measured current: 24 mA
